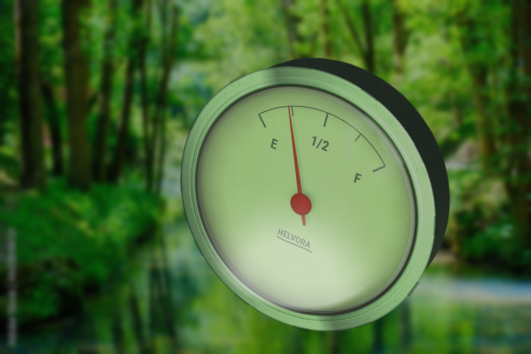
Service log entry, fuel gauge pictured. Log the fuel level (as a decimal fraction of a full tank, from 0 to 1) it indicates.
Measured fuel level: 0.25
